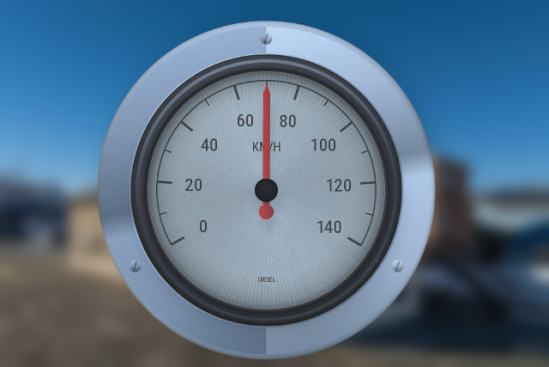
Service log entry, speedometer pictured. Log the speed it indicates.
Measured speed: 70 km/h
